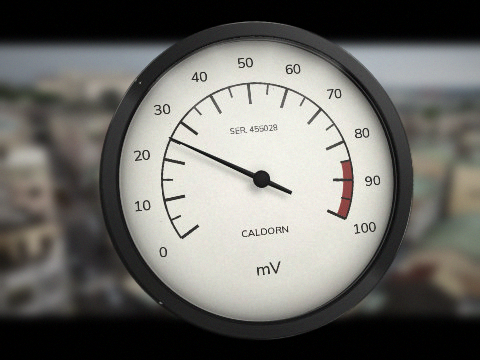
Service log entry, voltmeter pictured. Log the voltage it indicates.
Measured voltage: 25 mV
